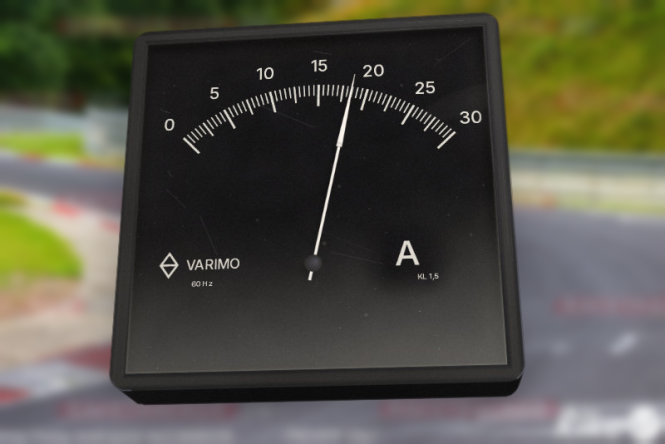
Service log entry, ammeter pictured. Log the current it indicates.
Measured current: 18.5 A
